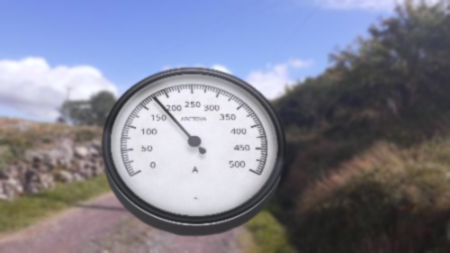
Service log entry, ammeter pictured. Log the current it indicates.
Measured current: 175 A
